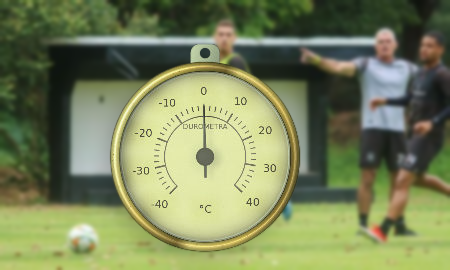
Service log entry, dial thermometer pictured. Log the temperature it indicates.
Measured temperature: 0 °C
